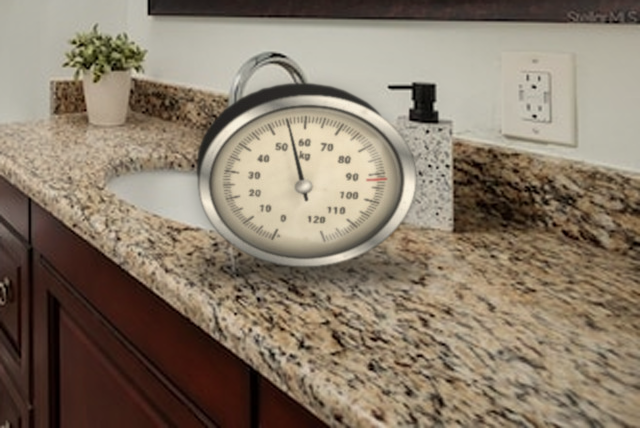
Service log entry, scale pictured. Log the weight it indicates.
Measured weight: 55 kg
